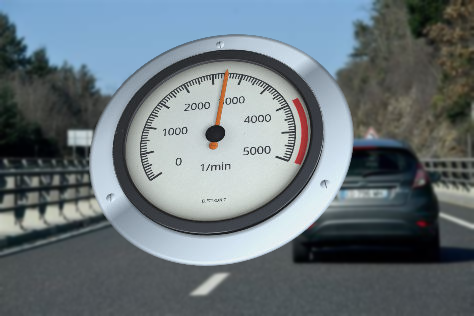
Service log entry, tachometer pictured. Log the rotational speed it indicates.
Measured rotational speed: 2750 rpm
